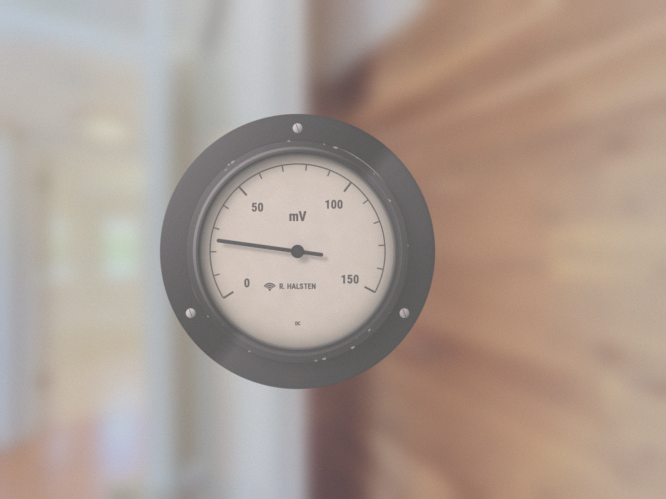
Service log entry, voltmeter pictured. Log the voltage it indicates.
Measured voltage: 25 mV
